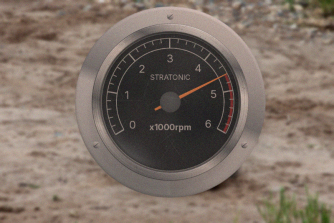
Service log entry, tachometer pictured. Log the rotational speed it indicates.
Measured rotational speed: 4600 rpm
